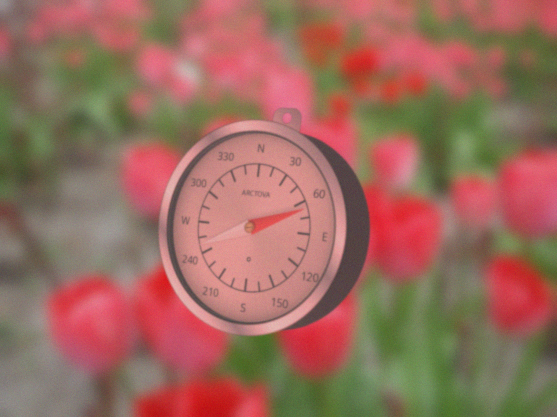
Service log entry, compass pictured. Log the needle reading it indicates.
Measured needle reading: 67.5 °
